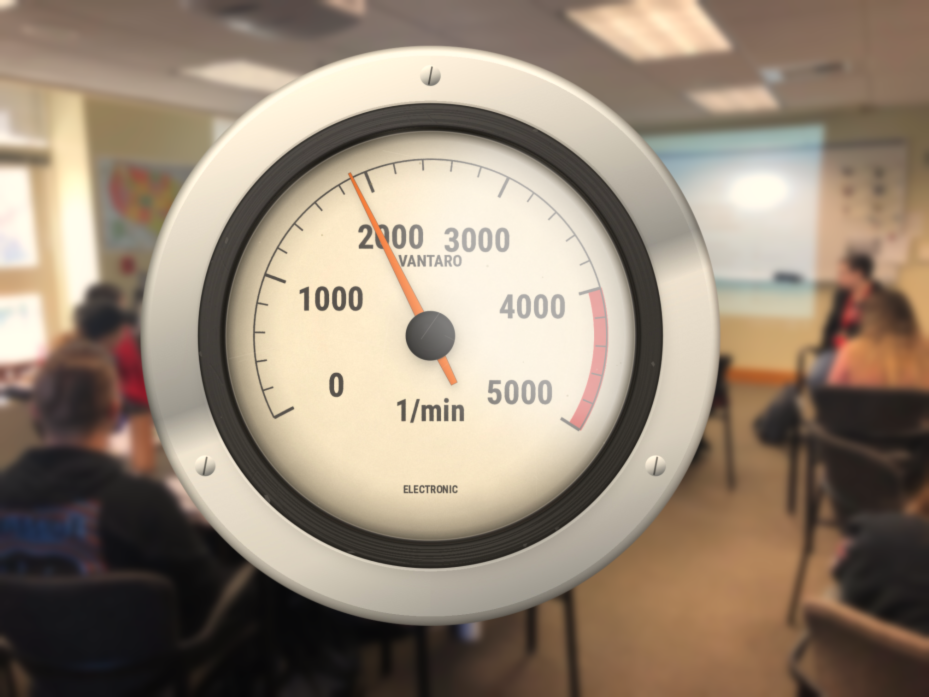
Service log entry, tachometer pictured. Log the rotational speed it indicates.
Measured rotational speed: 1900 rpm
